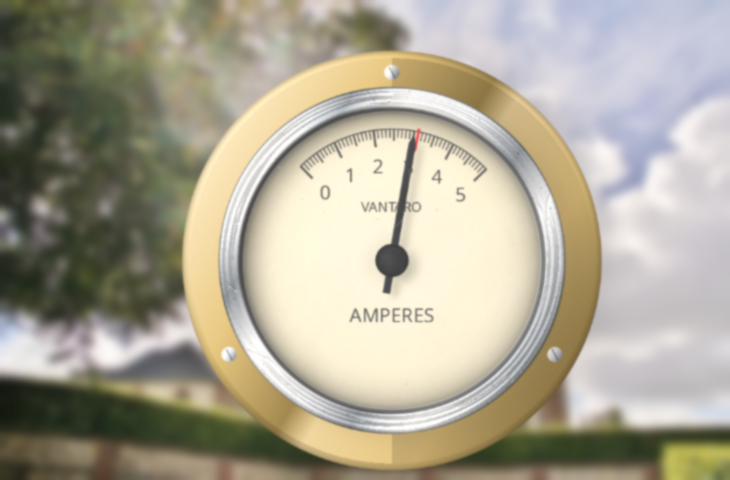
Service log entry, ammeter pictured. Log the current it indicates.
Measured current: 3 A
